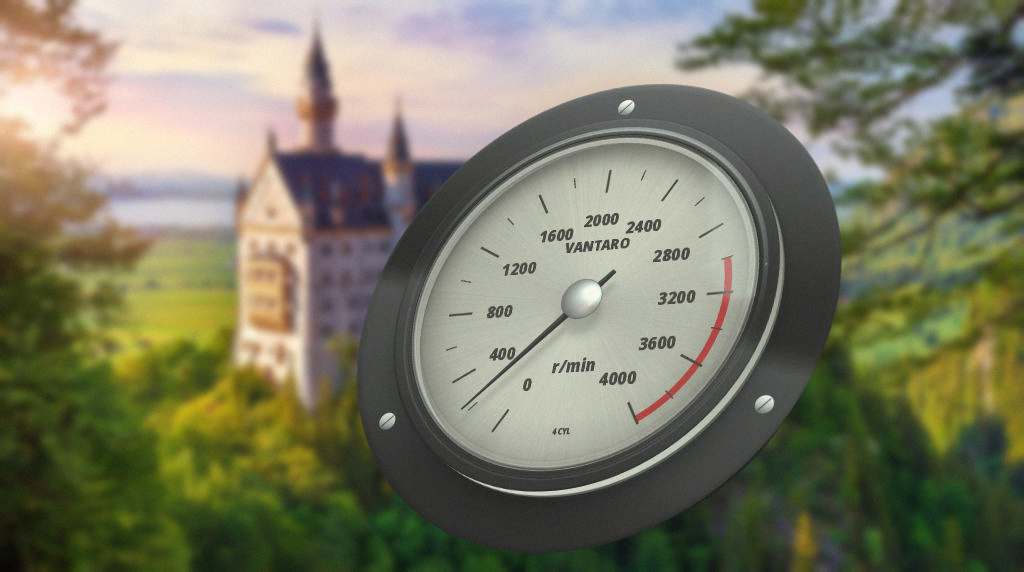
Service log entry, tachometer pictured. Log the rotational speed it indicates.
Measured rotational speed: 200 rpm
